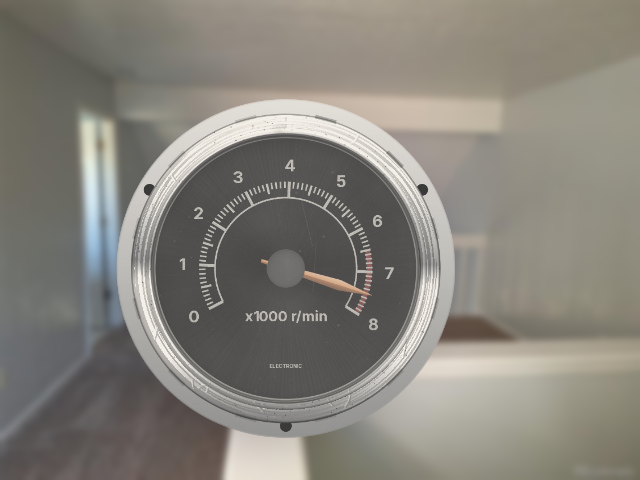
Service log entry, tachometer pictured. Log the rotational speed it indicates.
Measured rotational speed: 7500 rpm
